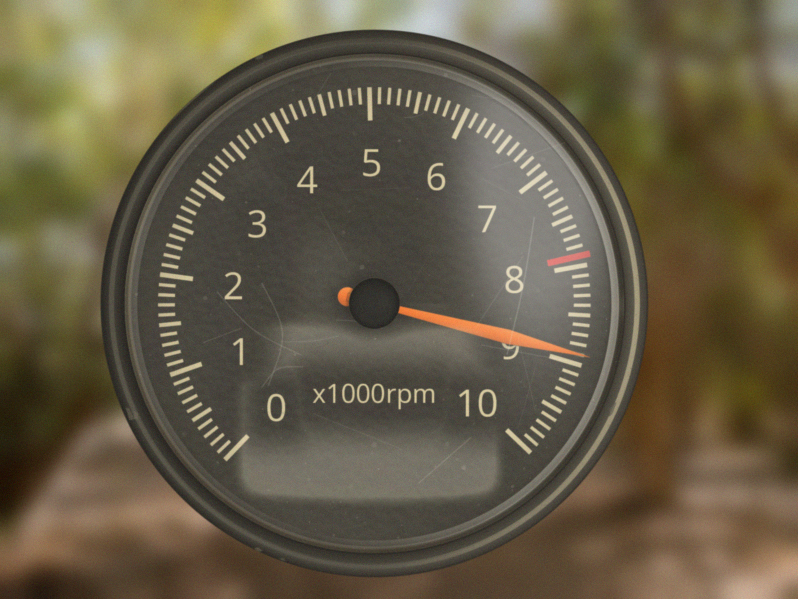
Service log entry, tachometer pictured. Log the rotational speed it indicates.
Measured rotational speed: 8900 rpm
